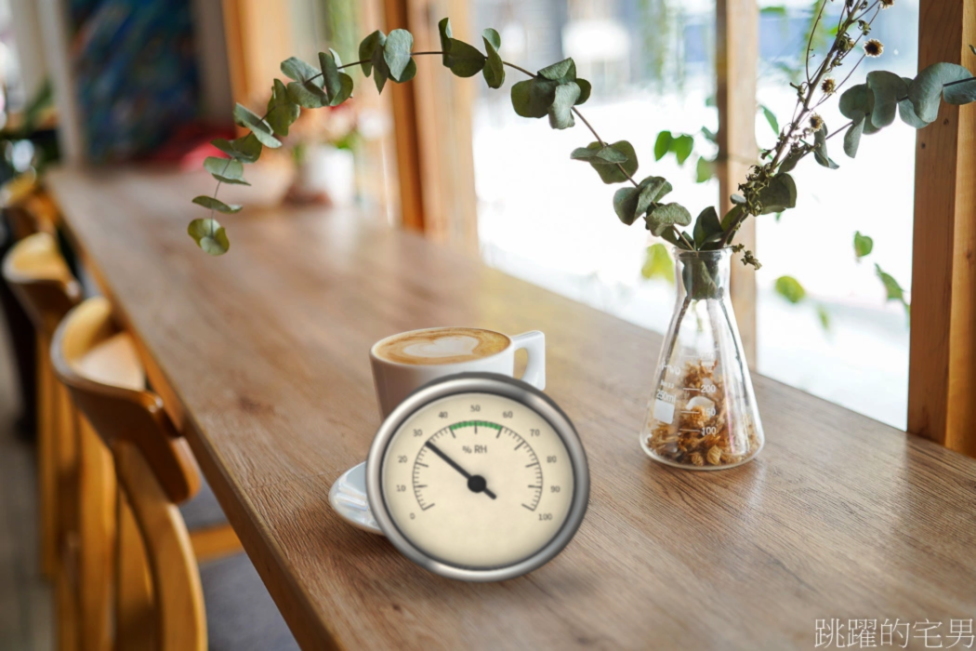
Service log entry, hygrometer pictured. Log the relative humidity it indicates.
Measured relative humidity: 30 %
